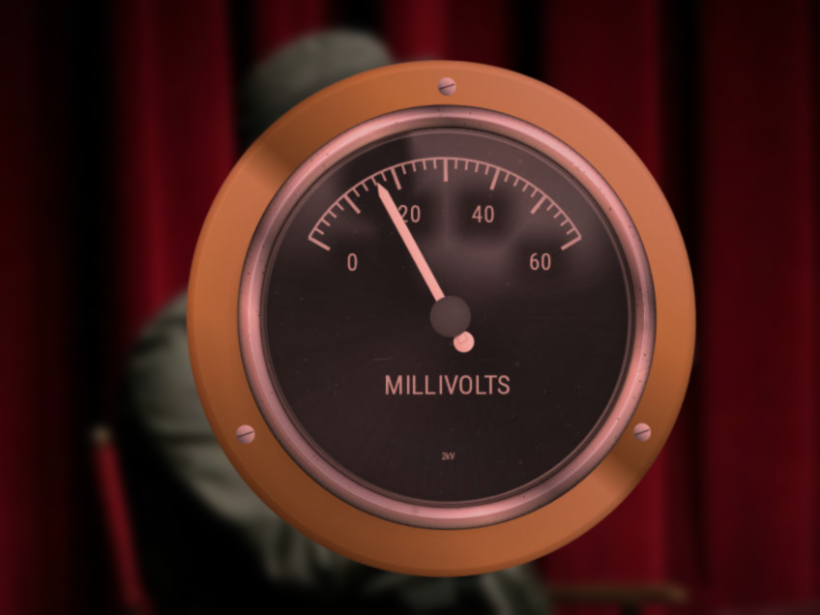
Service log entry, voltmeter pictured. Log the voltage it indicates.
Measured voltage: 16 mV
